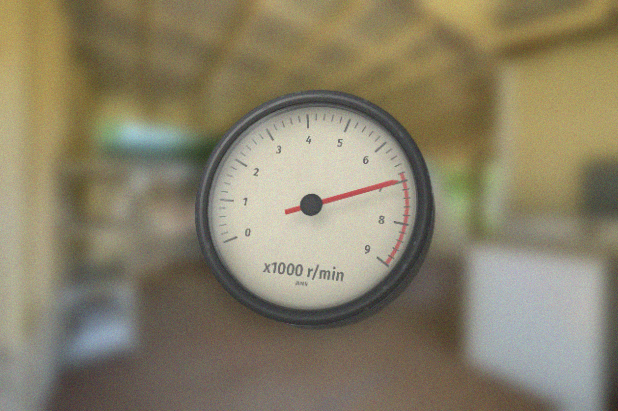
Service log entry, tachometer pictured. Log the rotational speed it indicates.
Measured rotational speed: 7000 rpm
